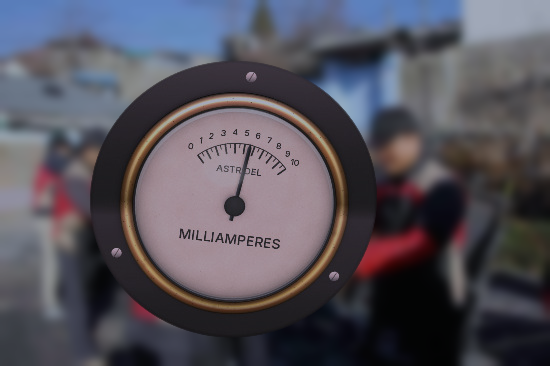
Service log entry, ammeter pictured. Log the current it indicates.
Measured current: 5.5 mA
